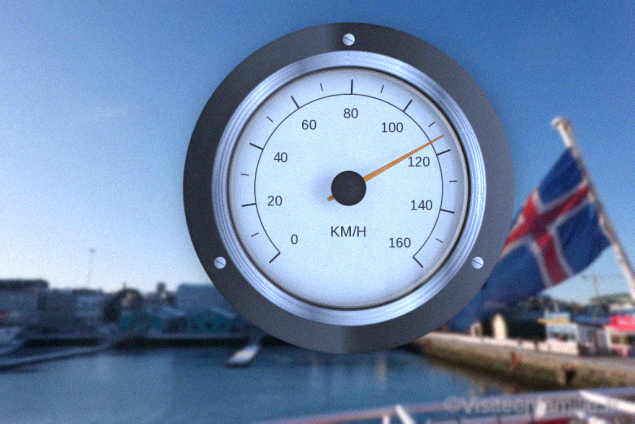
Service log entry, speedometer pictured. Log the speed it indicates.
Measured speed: 115 km/h
